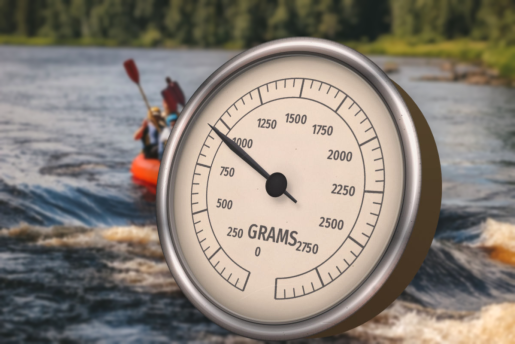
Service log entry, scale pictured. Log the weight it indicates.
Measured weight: 950 g
